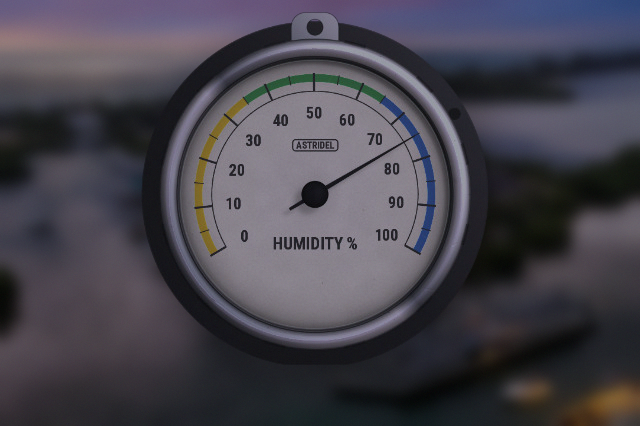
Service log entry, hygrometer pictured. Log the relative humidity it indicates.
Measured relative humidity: 75 %
